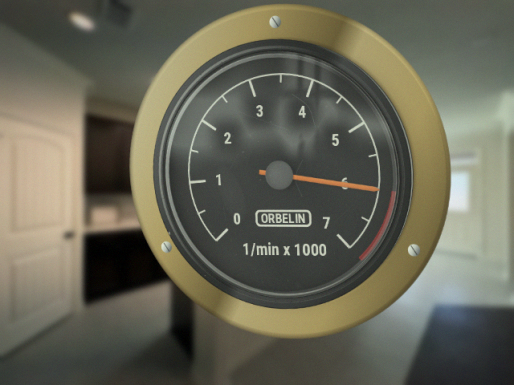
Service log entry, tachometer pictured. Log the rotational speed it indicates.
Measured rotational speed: 6000 rpm
